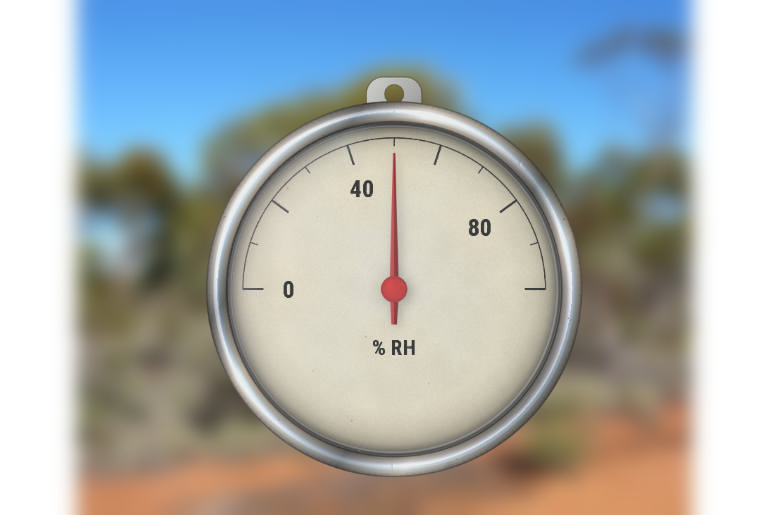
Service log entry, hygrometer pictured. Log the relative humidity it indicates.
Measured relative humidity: 50 %
